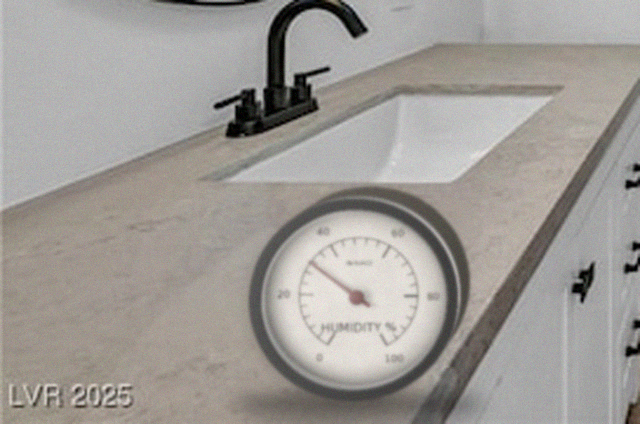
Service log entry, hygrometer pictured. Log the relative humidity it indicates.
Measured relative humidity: 32 %
